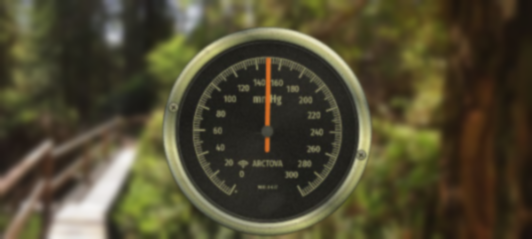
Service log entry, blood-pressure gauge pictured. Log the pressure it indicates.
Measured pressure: 150 mmHg
